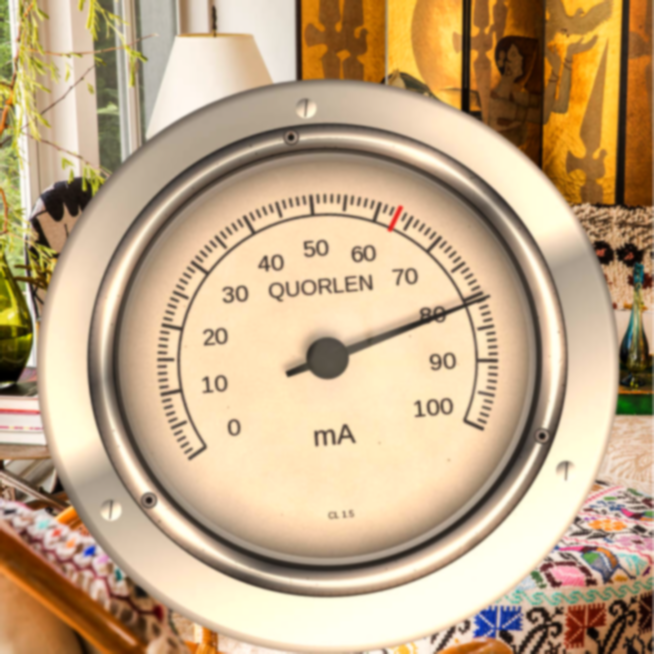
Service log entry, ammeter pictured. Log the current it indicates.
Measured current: 81 mA
